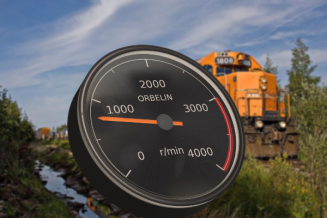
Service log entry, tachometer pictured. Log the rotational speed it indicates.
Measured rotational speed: 750 rpm
